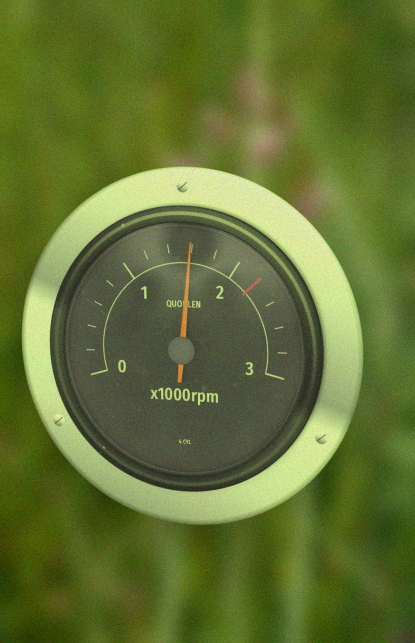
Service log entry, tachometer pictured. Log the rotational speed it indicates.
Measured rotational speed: 1600 rpm
